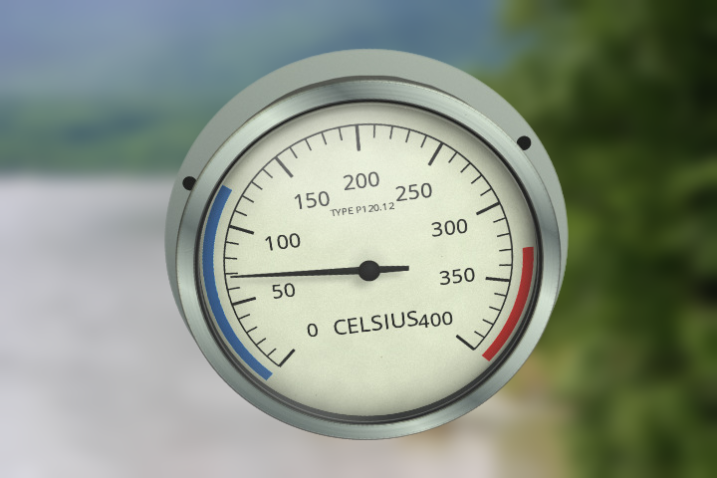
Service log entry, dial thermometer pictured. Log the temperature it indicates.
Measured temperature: 70 °C
